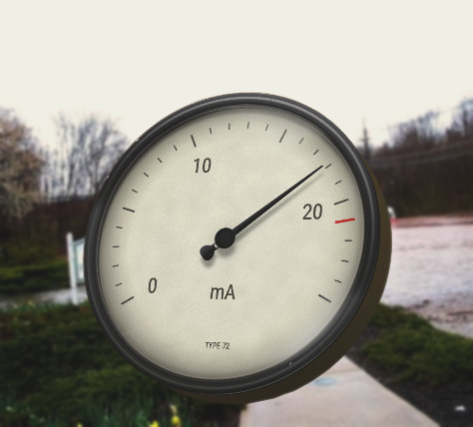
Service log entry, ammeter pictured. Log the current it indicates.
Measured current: 18 mA
